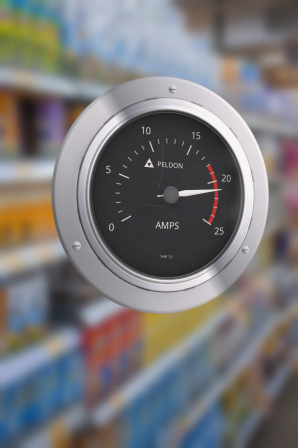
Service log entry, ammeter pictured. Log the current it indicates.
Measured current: 21 A
